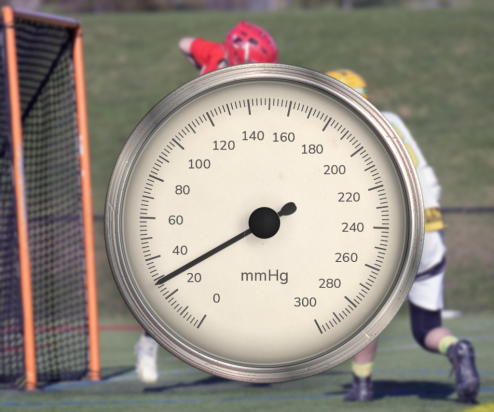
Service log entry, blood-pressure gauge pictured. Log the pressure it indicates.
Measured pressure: 28 mmHg
